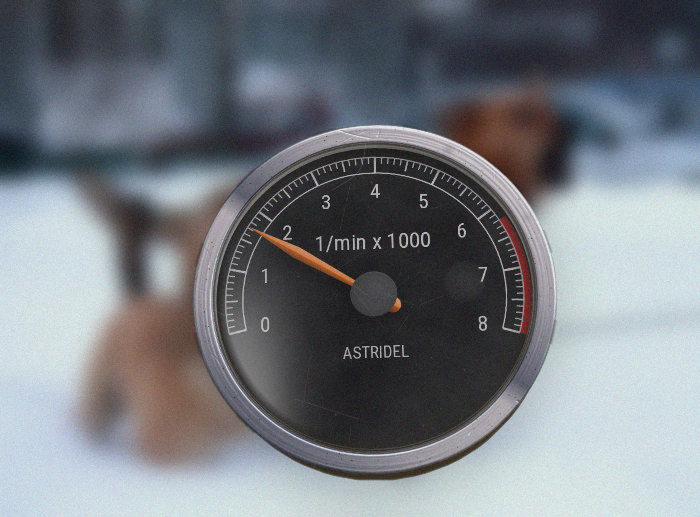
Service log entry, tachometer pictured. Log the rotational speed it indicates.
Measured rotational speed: 1700 rpm
